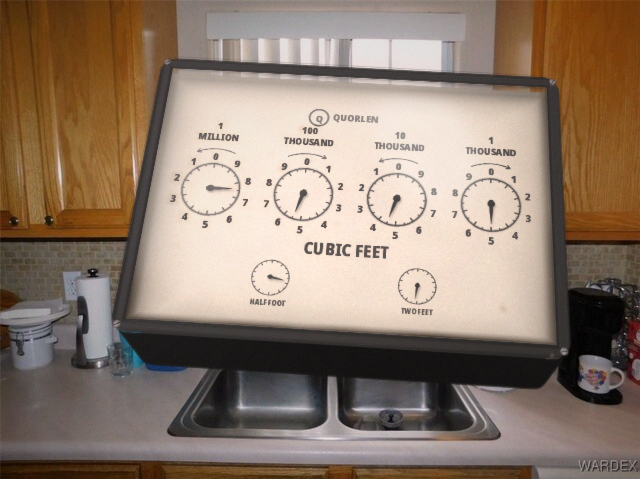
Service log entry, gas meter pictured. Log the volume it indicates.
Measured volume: 754500 ft³
